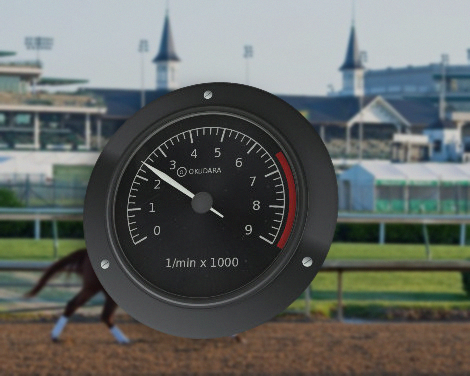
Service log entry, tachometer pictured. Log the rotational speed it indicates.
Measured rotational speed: 2400 rpm
